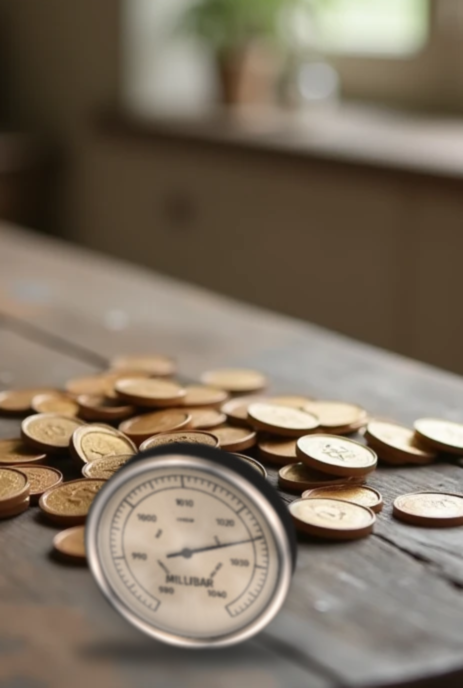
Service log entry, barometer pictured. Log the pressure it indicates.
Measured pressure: 1025 mbar
